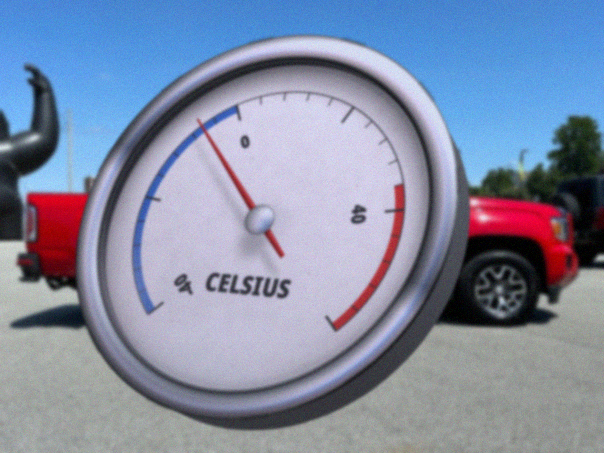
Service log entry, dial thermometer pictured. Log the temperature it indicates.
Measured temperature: -6 °C
